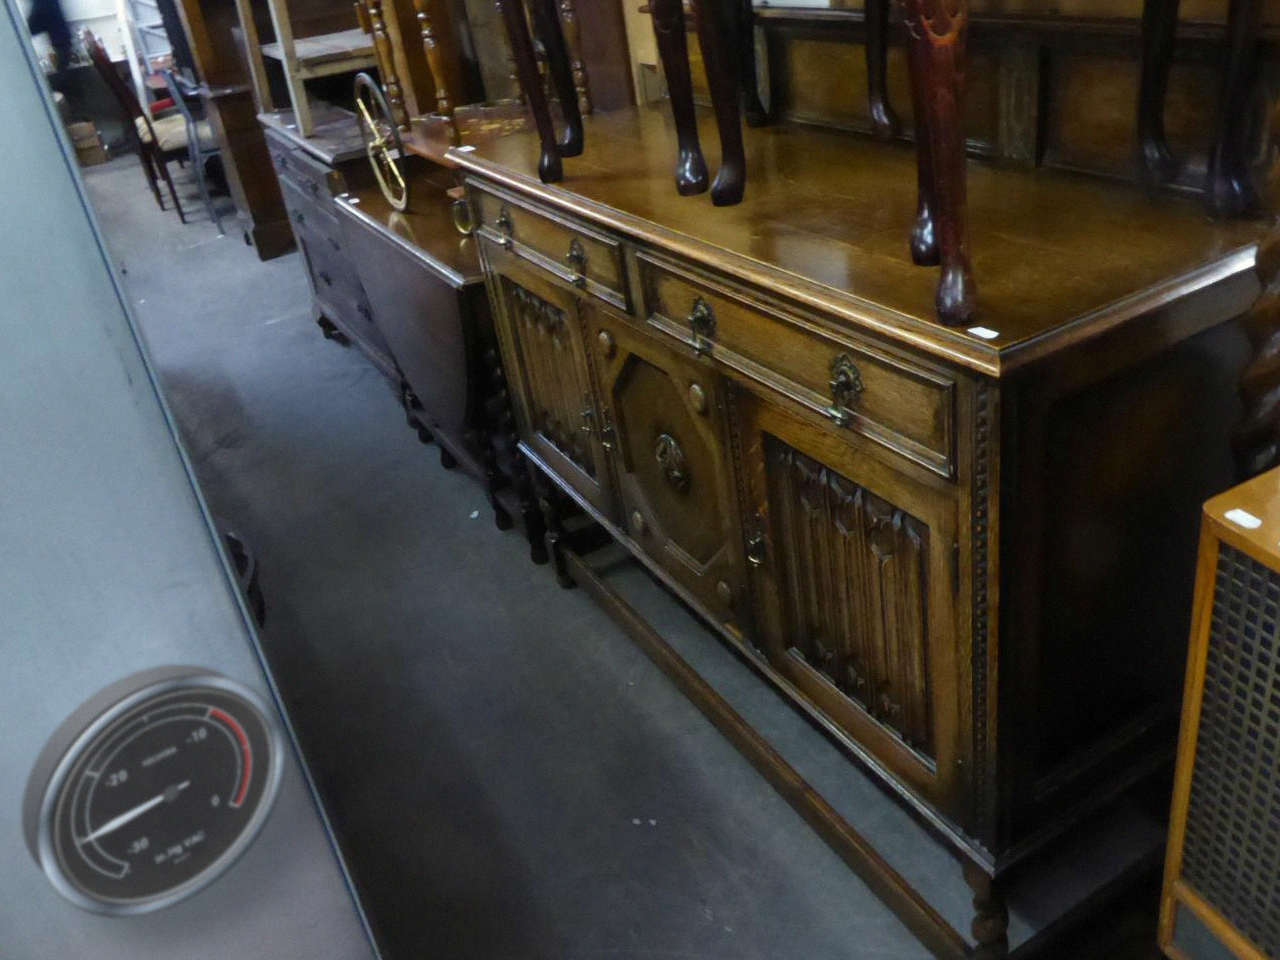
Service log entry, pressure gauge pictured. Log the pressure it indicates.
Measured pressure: -25 inHg
